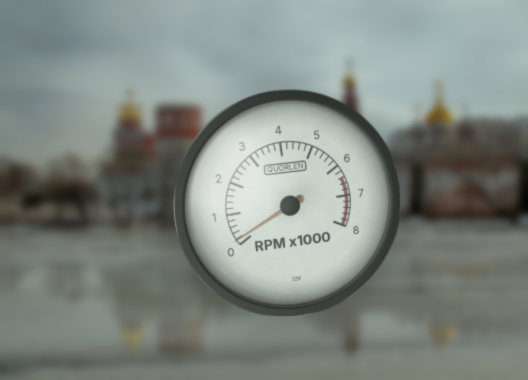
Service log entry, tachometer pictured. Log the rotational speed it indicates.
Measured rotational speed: 200 rpm
